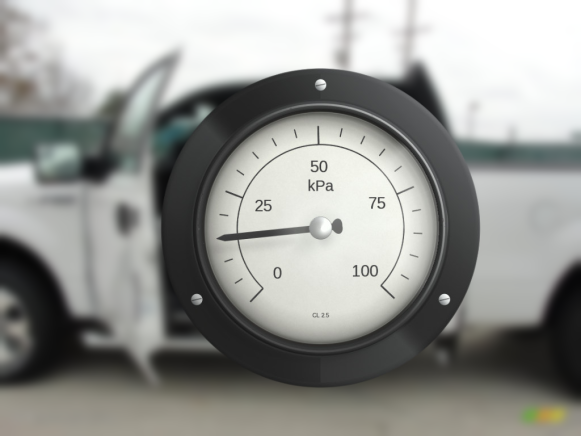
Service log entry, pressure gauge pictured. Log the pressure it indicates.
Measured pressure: 15 kPa
